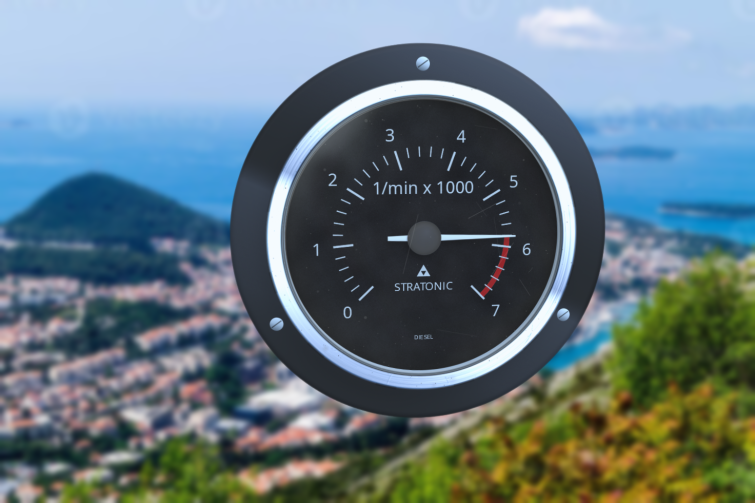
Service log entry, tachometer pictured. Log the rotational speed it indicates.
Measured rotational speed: 5800 rpm
